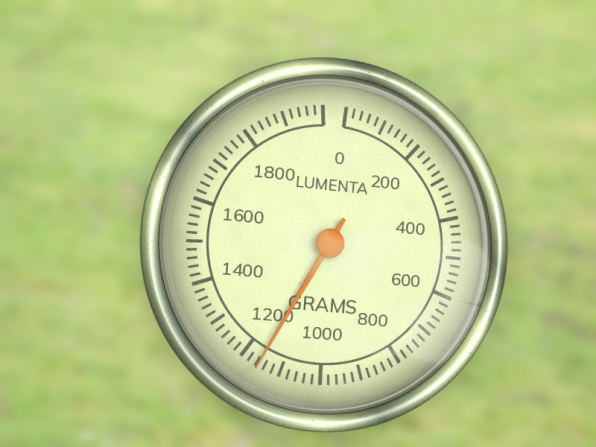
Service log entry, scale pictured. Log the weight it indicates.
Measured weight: 1160 g
